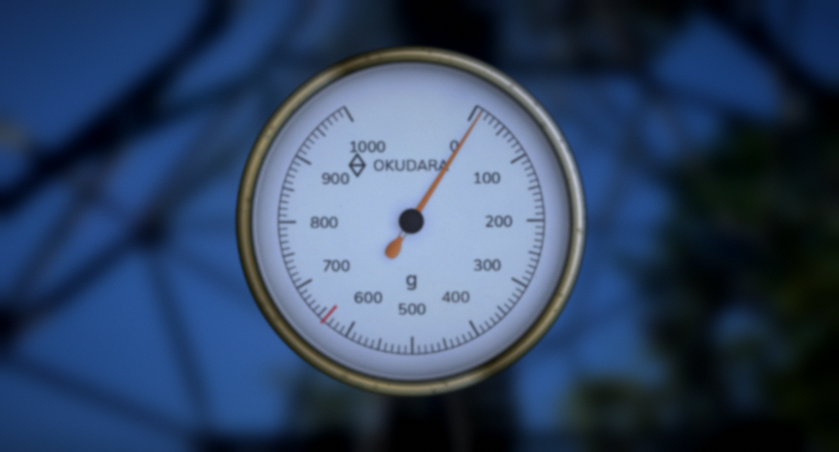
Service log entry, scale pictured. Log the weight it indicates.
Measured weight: 10 g
